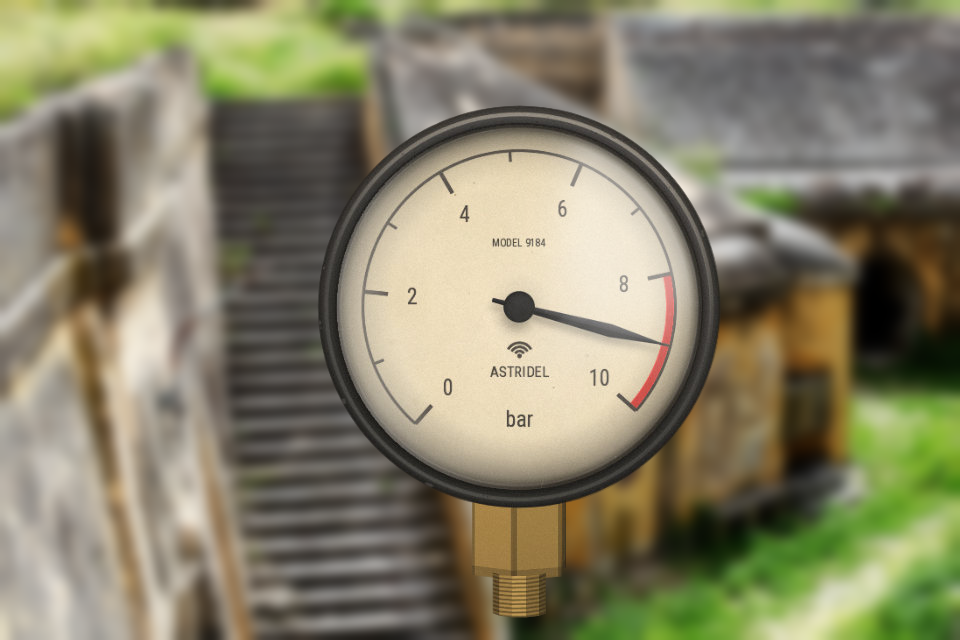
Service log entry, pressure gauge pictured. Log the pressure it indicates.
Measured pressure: 9 bar
